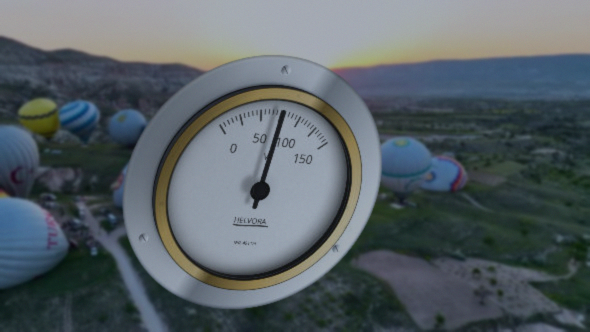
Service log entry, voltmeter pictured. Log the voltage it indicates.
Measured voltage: 75 V
